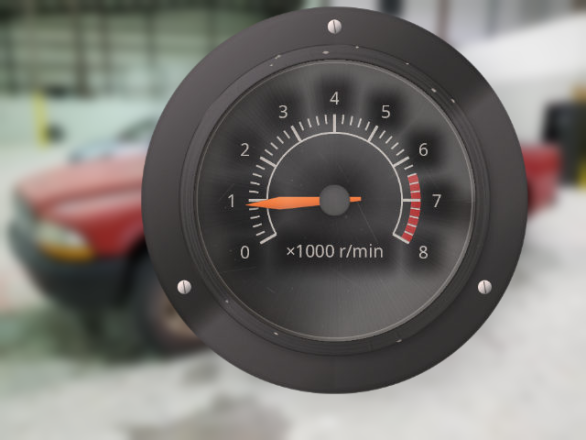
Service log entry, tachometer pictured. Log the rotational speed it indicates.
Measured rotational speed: 900 rpm
